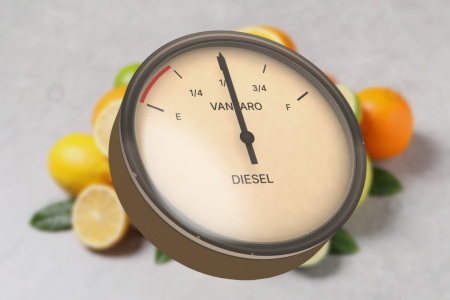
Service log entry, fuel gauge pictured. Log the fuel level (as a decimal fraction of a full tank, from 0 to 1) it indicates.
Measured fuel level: 0.5
